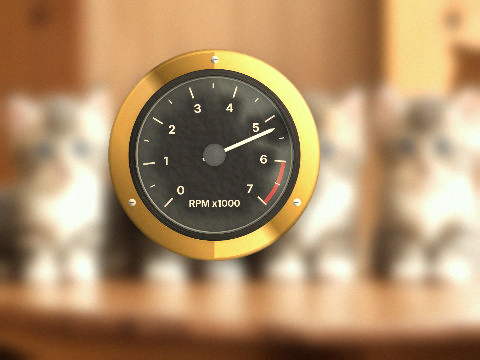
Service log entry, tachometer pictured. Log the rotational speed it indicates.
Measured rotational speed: 5250 rpm
